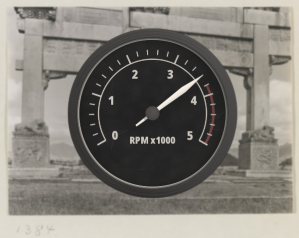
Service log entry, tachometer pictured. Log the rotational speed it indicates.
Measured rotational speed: 3600 rpm
